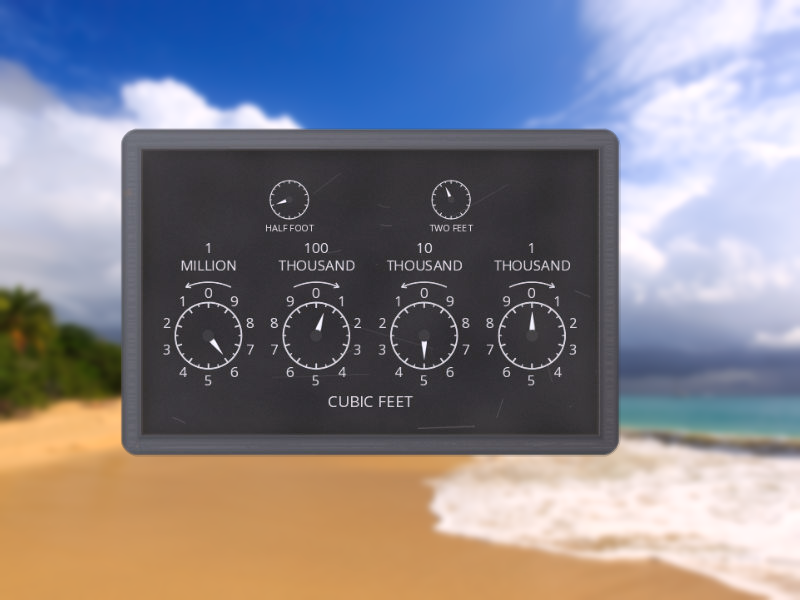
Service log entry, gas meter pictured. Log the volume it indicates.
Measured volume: 605000 ft³
